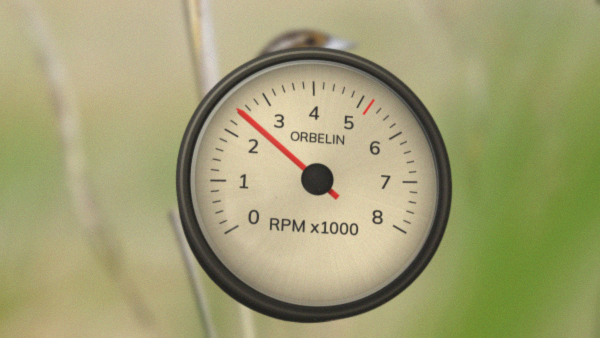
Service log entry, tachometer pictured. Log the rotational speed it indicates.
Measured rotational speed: 2400 rpm
